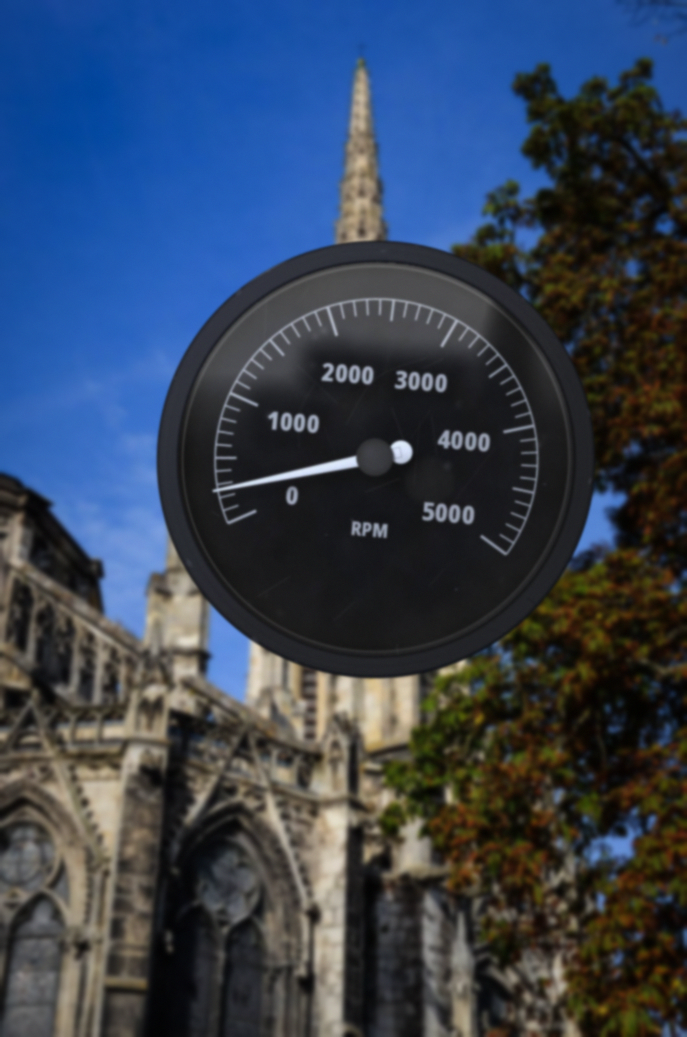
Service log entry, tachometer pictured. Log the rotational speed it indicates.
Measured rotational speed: 250 rpm
